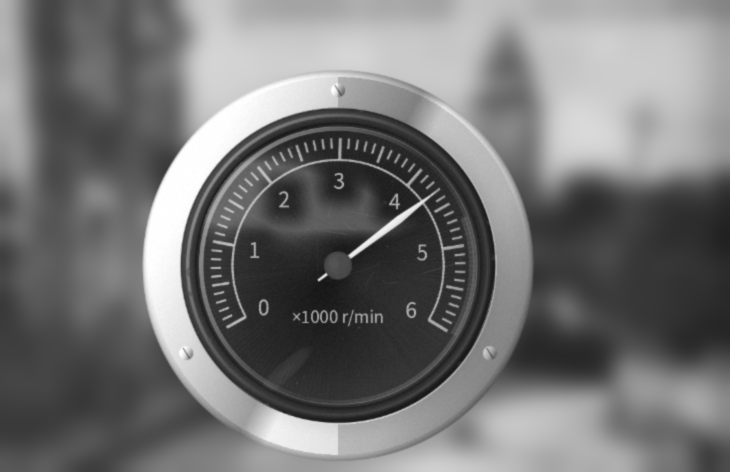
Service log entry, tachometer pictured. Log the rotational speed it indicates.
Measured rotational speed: 4300 rpm
